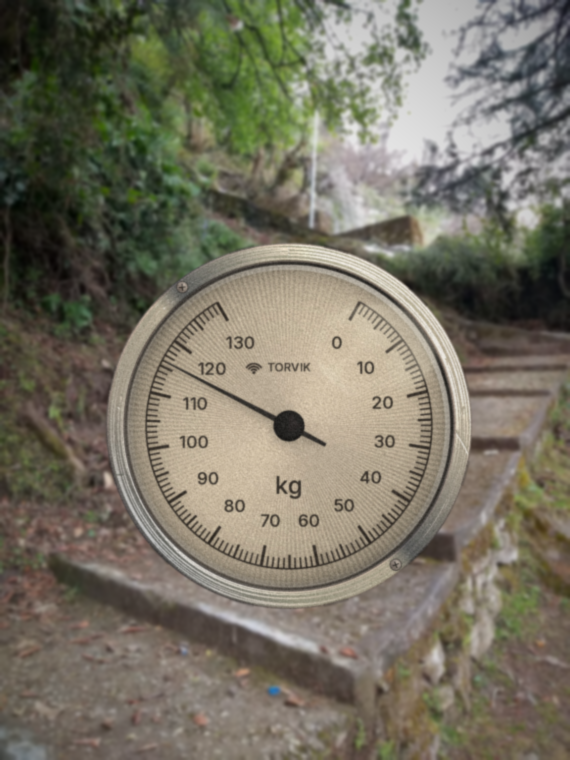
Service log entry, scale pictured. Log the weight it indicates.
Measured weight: 116 kg
